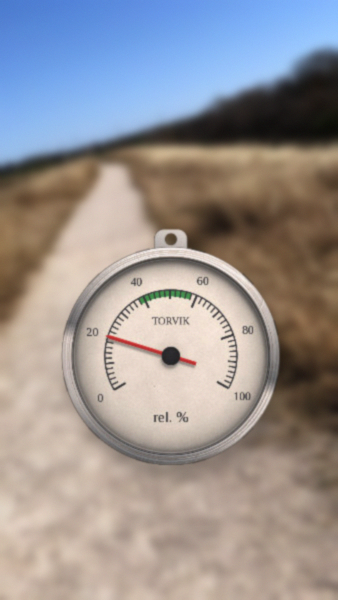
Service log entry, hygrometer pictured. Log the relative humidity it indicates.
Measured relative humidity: 20 %
